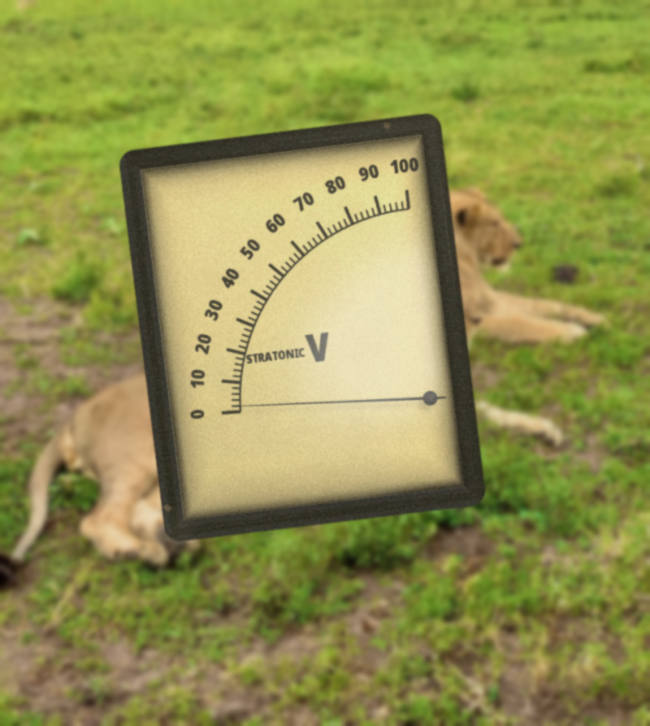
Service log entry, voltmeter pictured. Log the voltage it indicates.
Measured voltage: 2 V
